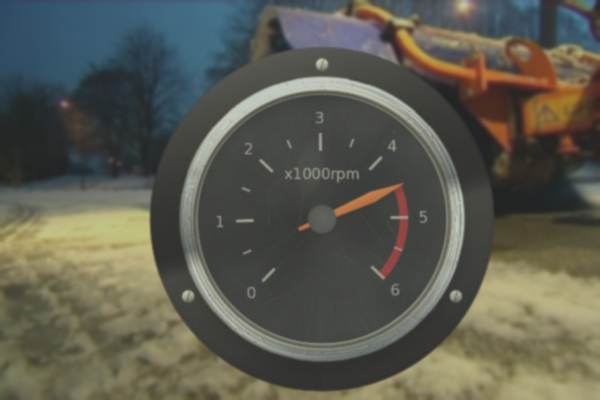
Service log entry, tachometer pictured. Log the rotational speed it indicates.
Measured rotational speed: 4500 rpm
